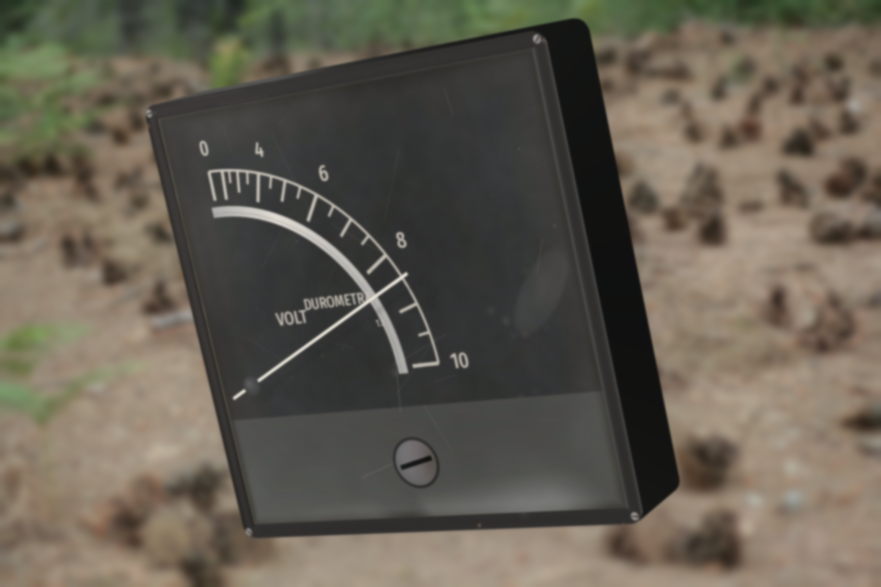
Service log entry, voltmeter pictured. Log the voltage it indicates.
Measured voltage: 8.5 V
